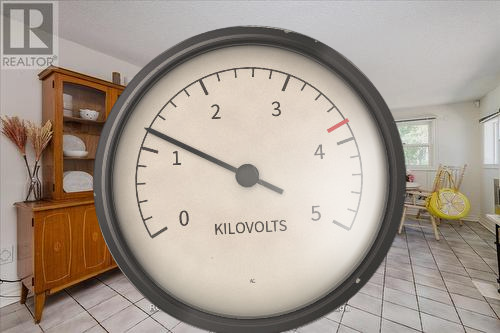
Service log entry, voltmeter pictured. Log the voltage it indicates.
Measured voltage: 1.2 kV
